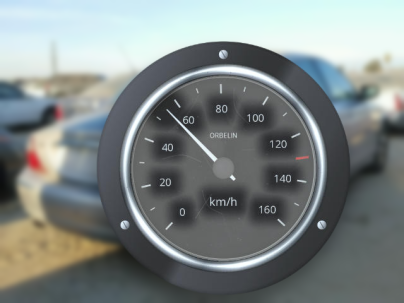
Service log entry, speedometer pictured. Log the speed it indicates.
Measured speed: 55 km/h
